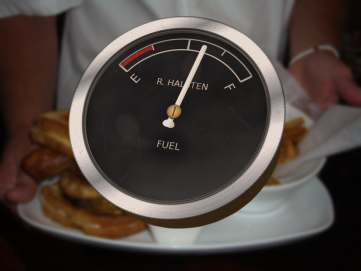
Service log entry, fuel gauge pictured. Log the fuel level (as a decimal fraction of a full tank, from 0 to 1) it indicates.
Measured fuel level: 0.625
